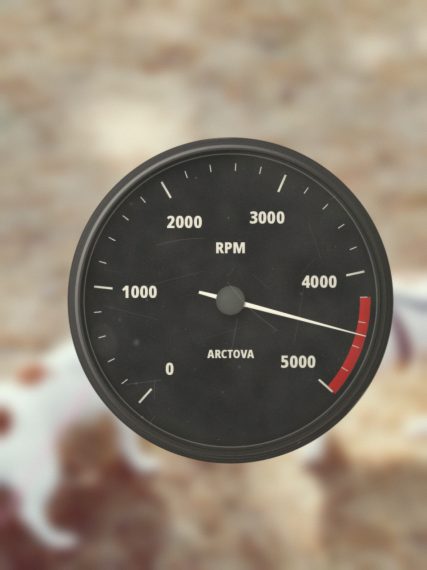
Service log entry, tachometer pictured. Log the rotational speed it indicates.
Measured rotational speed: 4500 rpm
